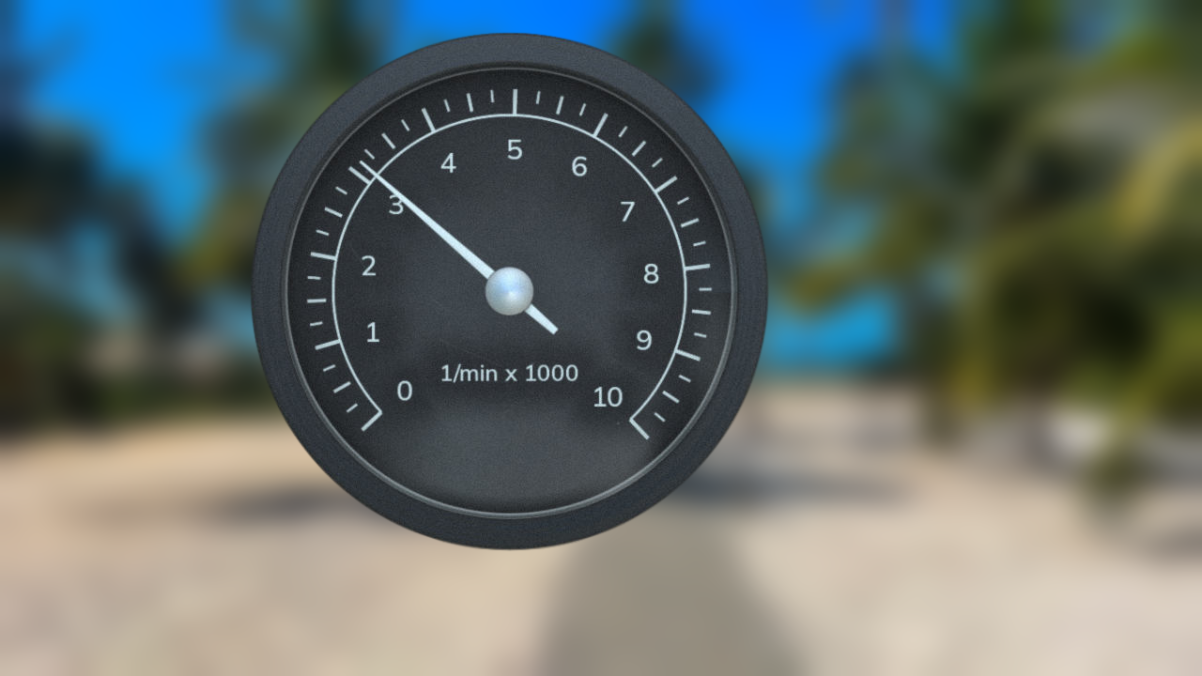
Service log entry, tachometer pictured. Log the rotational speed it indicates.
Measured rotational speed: 3125 rpm
